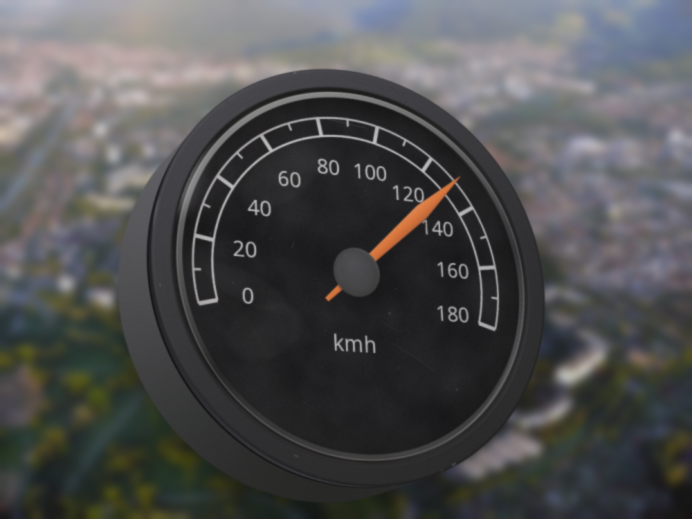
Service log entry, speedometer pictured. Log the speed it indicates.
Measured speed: 130 km/h
